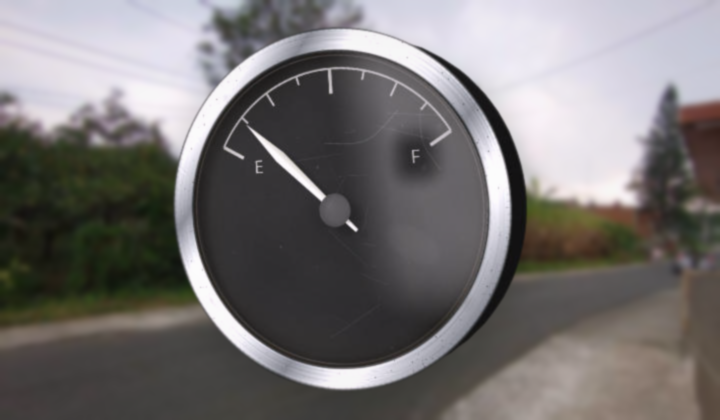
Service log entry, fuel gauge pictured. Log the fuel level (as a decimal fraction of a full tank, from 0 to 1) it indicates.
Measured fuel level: 0.125
